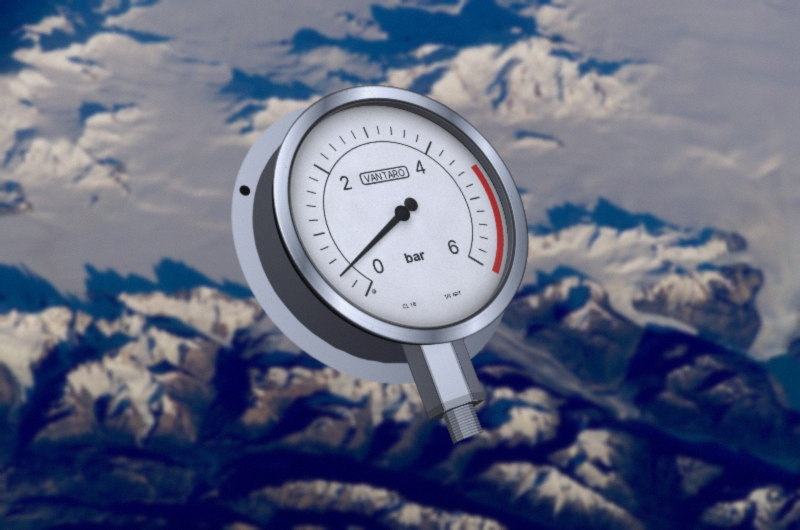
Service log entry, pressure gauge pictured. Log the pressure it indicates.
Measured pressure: 0.4 bar
